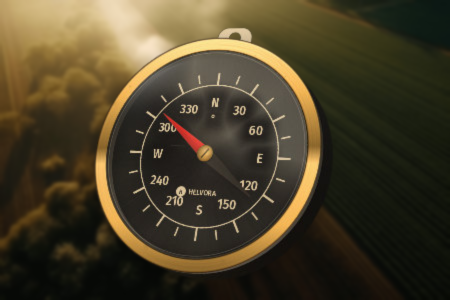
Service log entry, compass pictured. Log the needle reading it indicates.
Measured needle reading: 307.5 °
